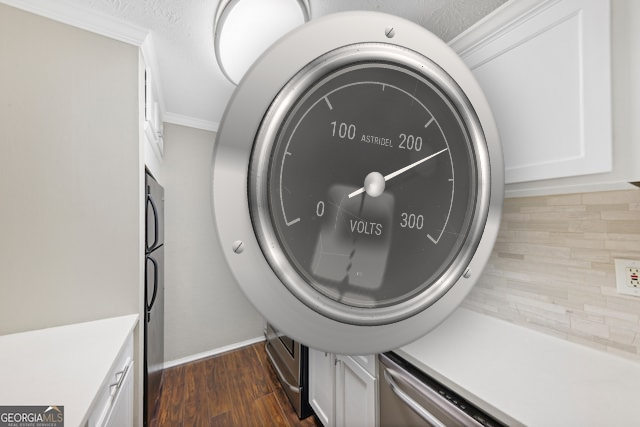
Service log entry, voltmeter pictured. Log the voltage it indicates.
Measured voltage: 225 V
